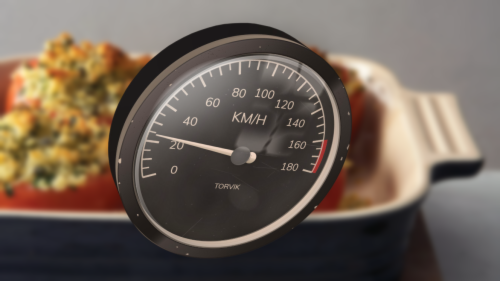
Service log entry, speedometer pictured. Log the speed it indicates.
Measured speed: 25 km/h
